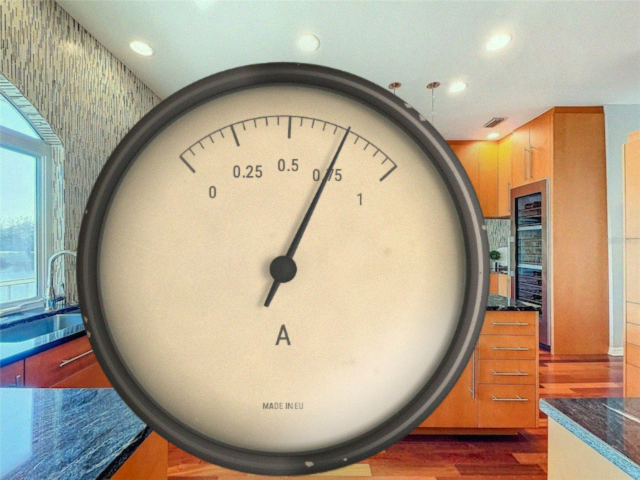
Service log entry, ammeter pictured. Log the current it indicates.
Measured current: 0.75 A
